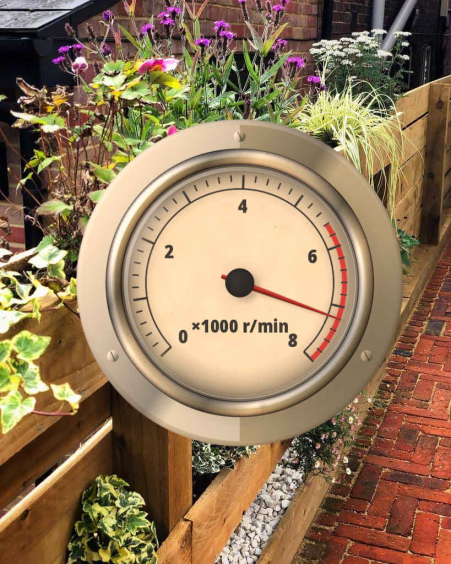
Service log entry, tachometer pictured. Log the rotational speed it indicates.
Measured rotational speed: 7200 rpm
